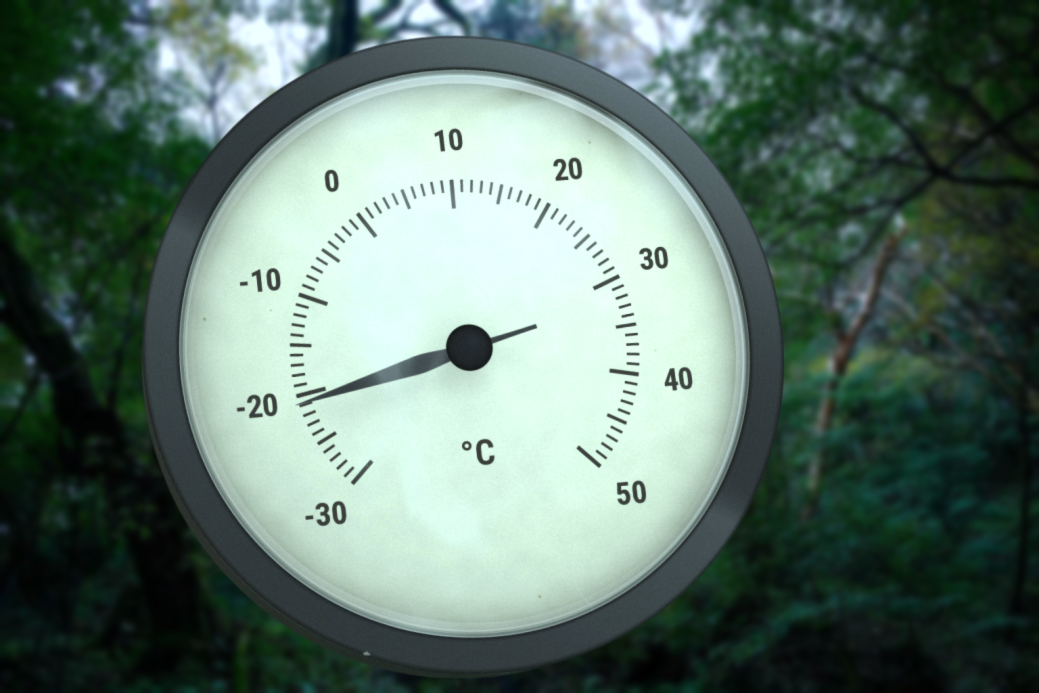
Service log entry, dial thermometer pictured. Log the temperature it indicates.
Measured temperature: -21 °C
